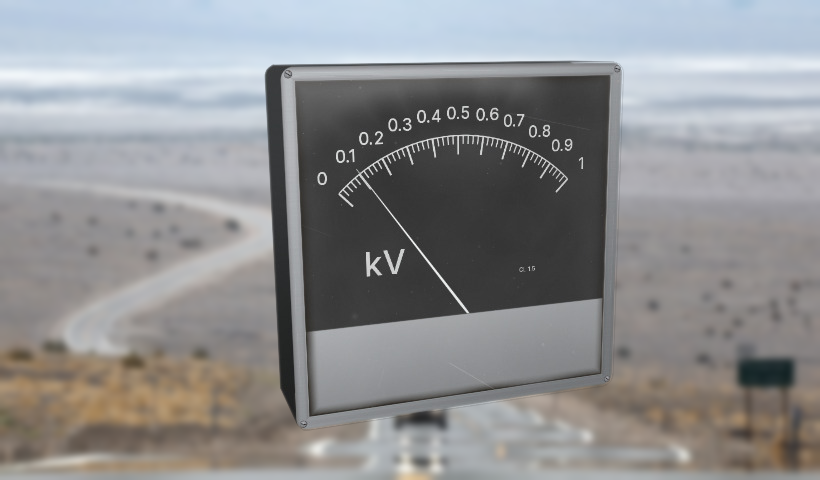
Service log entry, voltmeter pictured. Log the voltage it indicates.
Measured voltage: 0.1 kV
